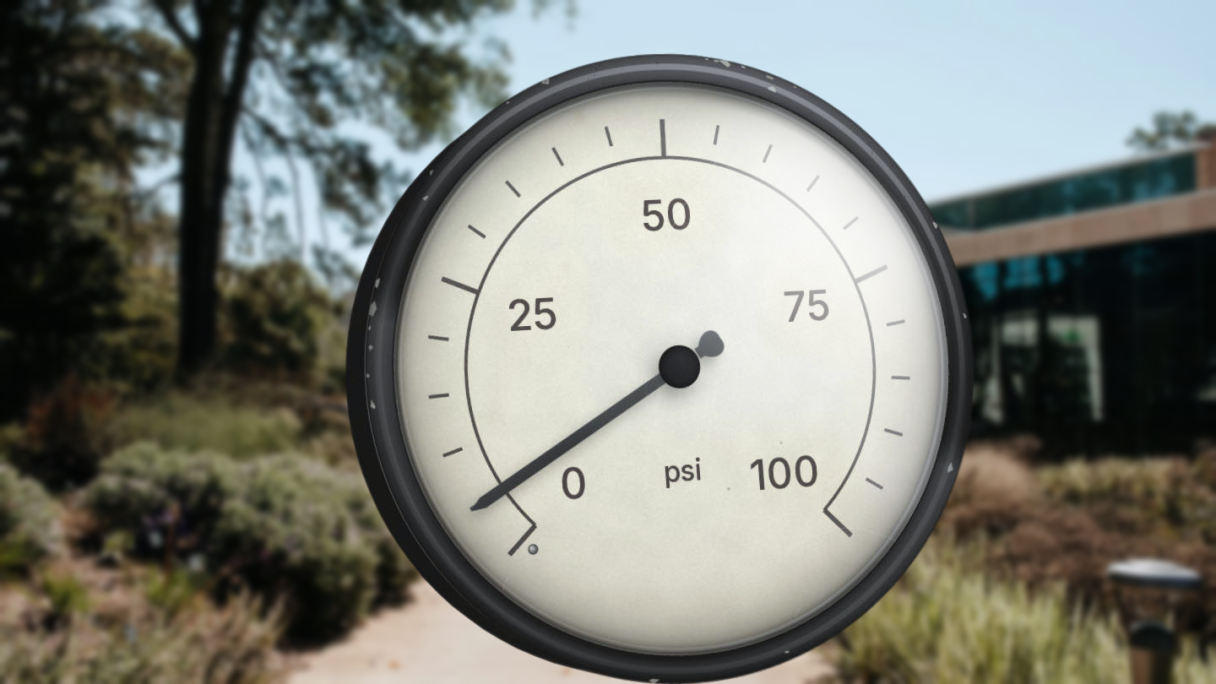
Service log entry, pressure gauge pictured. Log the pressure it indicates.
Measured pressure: 5 psi
